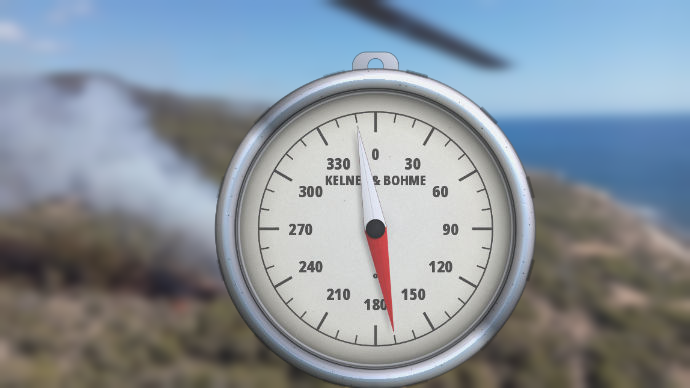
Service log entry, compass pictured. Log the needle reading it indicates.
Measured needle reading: 170 °
